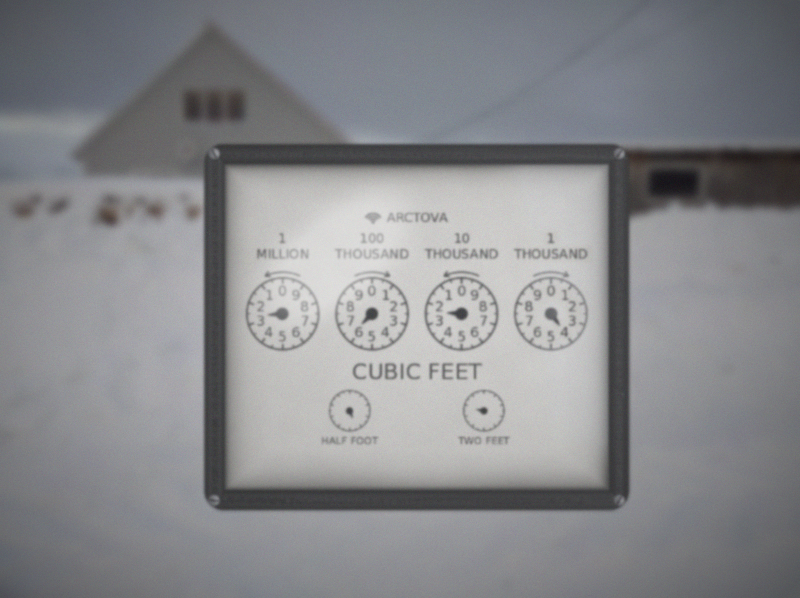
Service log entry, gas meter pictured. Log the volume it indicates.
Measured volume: 262400 ft³
